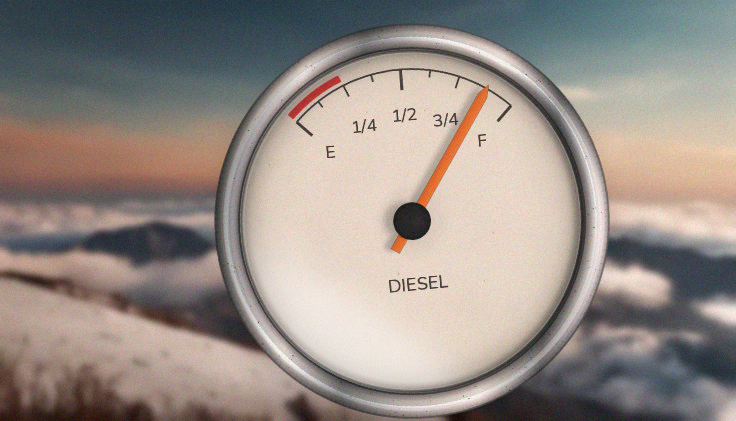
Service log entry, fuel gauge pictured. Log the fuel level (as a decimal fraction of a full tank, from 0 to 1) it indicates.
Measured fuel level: 0.875
